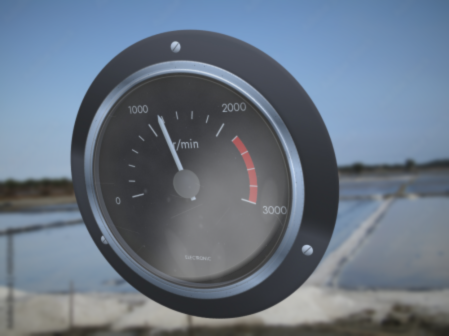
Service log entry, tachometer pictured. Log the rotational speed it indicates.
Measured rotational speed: 1200 rpm
